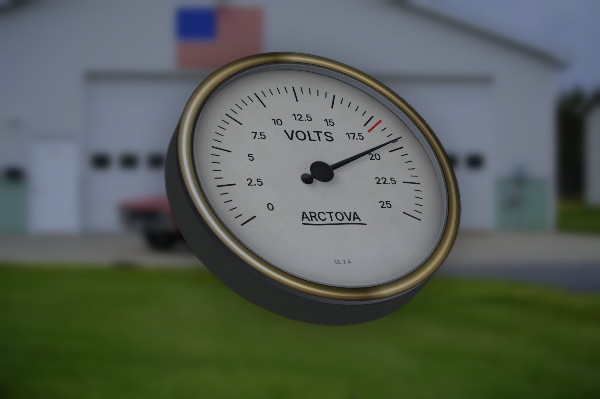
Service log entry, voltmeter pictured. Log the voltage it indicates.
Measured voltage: 19.5 V
